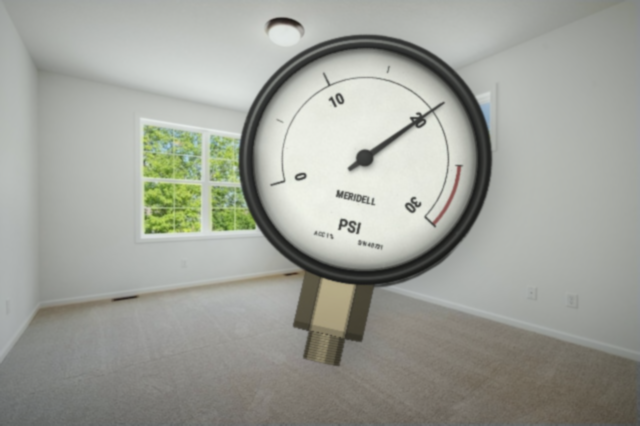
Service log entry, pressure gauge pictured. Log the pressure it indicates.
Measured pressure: 20 psi
